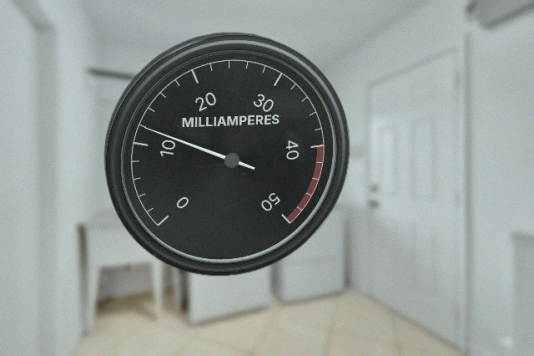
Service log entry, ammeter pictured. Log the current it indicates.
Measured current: 12 mA
